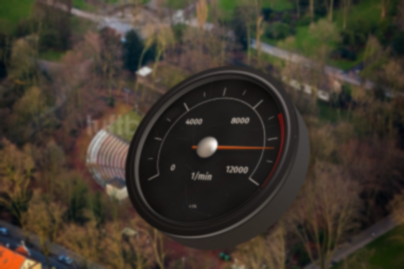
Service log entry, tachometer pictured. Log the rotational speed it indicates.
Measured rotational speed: 10500 rpm
